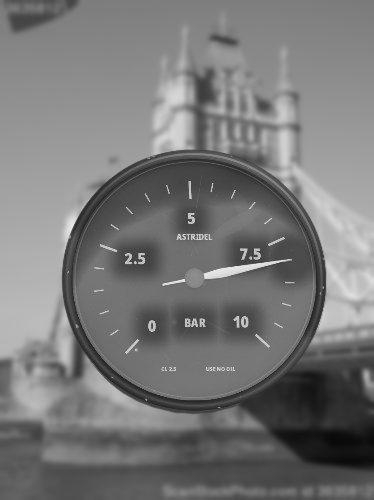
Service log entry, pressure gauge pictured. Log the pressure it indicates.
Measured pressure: 8 bar
